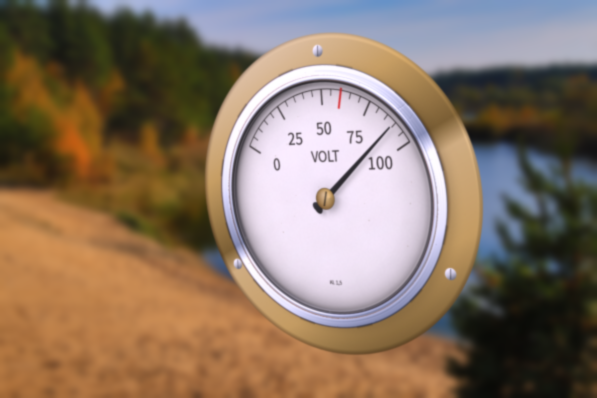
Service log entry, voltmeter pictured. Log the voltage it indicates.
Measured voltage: 90 V
